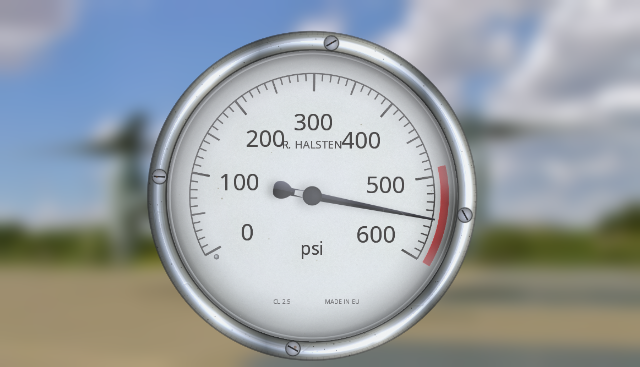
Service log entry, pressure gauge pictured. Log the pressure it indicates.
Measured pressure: 550 psi
